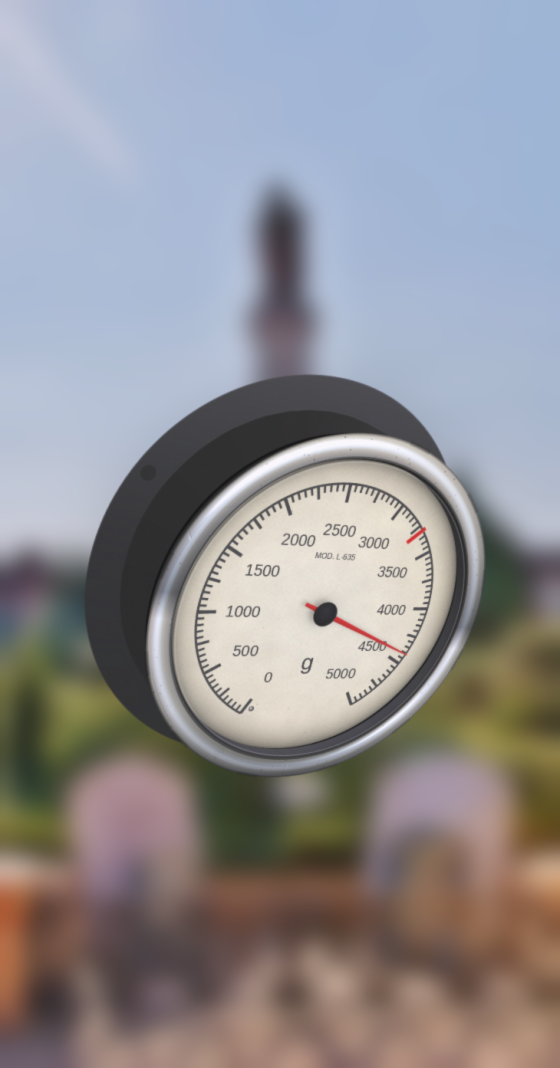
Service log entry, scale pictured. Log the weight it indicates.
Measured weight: 4400 g
